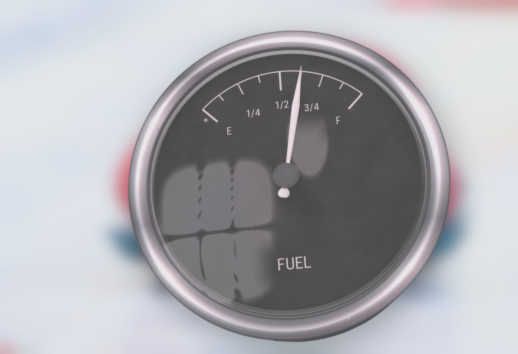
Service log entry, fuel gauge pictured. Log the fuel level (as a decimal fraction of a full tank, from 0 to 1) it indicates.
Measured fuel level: 0.625
